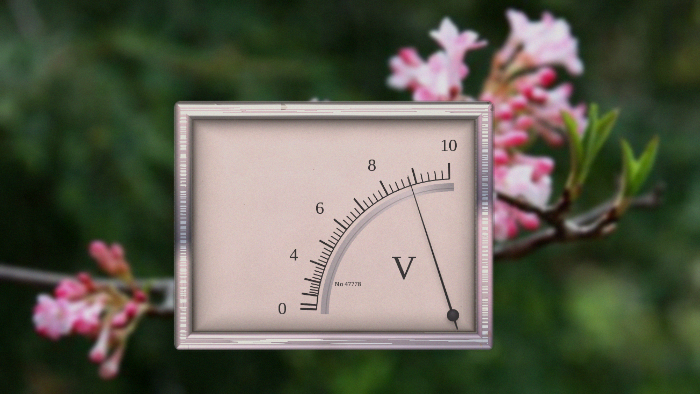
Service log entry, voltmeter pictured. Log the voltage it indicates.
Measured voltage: 8.8 V
